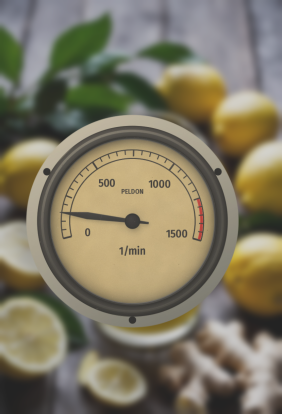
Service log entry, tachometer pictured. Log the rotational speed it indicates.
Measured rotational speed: 150 rpm
